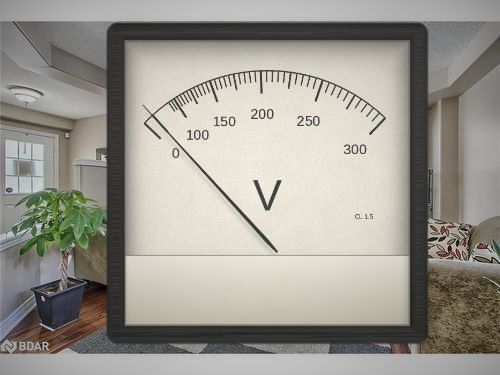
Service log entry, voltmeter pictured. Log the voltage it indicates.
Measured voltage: 50 V
